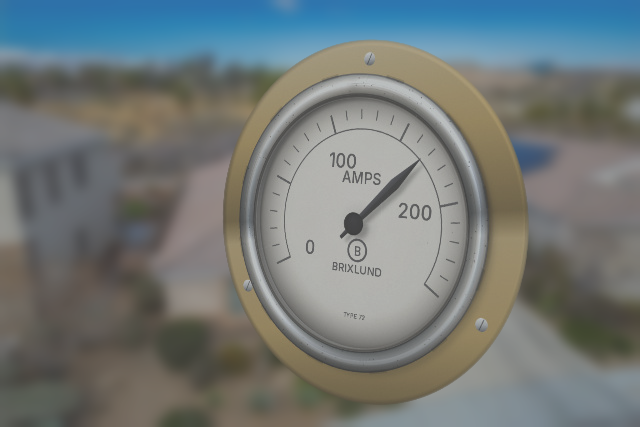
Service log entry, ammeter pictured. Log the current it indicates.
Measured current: 170 A
